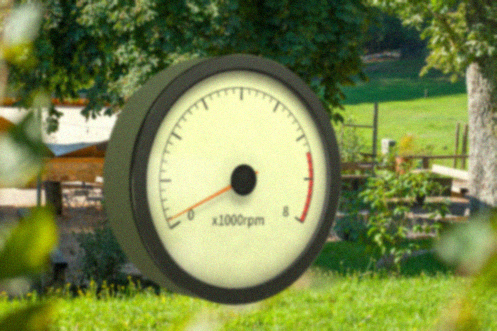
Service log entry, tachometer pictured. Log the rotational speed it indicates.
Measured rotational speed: 200 rpm
